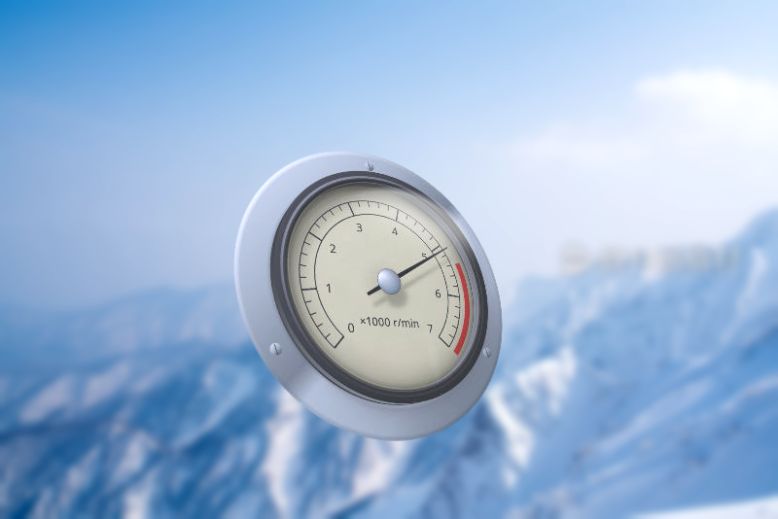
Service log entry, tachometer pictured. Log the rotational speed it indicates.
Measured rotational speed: 5100 rpm
